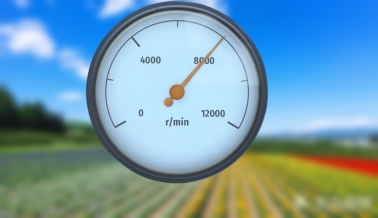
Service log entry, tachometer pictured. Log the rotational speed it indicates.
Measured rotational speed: 8000 rpm
